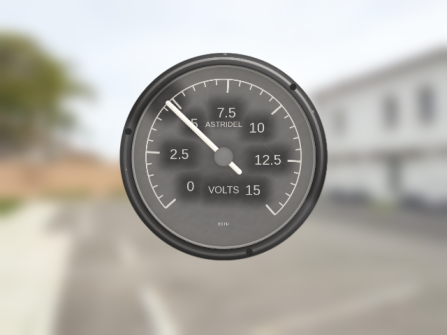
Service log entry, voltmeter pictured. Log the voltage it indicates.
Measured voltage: 4.75 V
